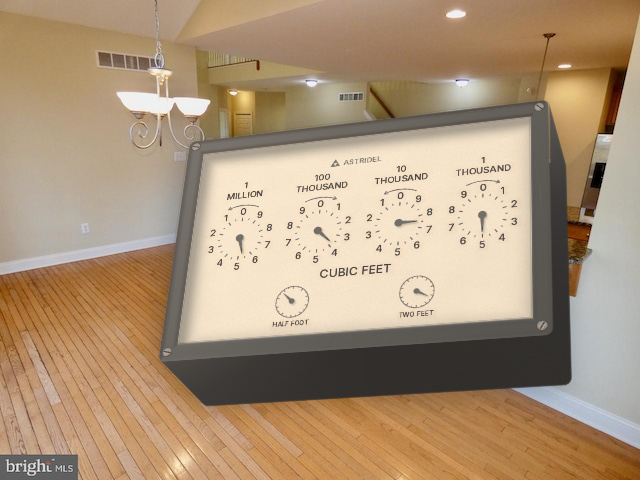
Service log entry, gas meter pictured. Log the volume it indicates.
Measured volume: 537500 ft³
